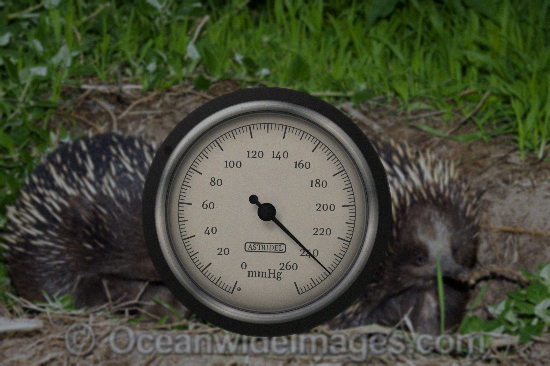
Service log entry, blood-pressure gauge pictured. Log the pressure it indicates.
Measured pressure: 240 mmHg
